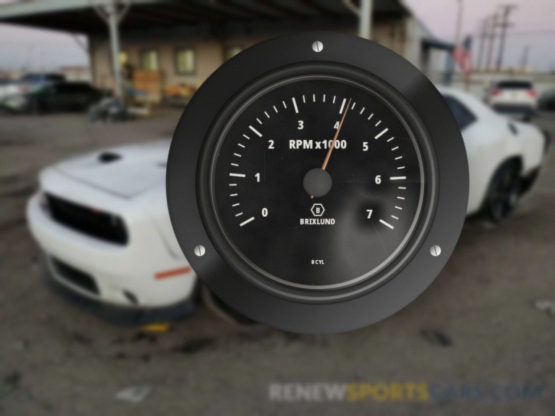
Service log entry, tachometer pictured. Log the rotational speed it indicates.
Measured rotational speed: 4100 rpm
